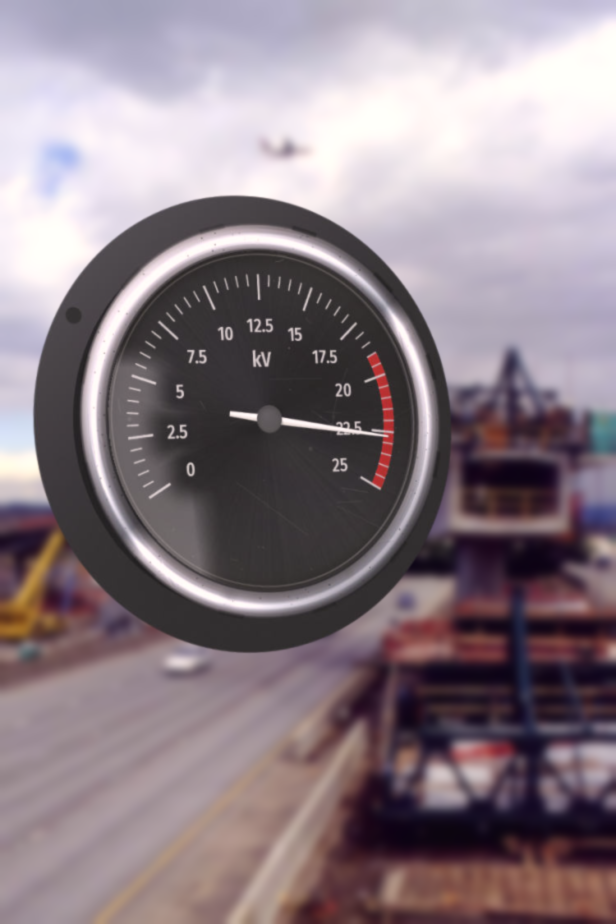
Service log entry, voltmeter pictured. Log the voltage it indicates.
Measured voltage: 22.75 kV
